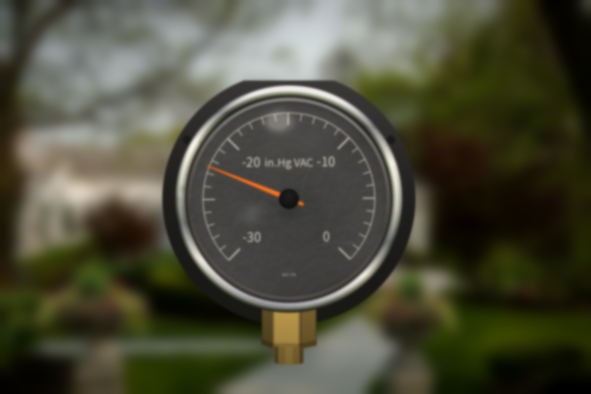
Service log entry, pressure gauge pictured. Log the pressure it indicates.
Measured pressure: -22.5 inHg
